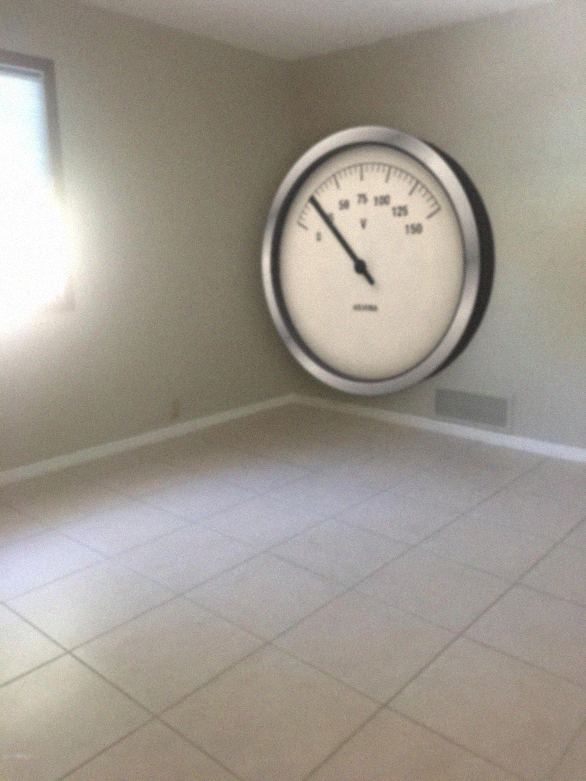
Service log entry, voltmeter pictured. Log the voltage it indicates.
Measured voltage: 25 V
